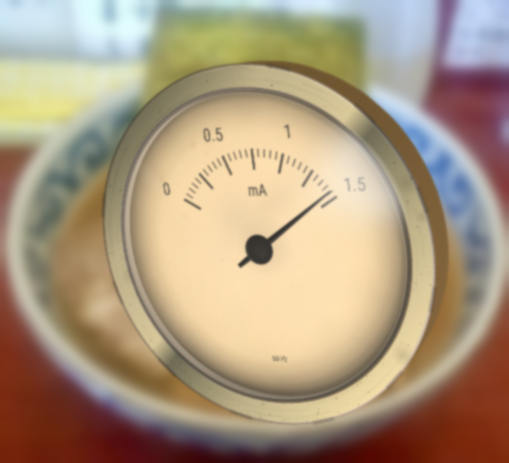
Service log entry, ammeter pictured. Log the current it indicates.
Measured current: 1.45 mA
